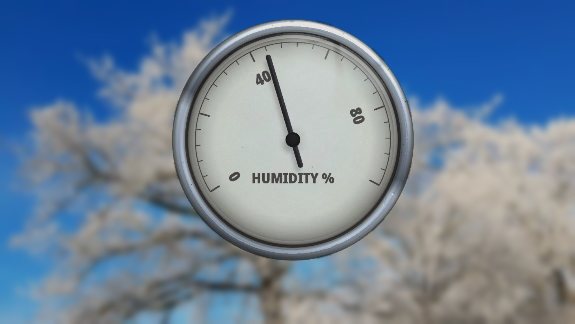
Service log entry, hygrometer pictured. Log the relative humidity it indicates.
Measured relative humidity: 44 %
